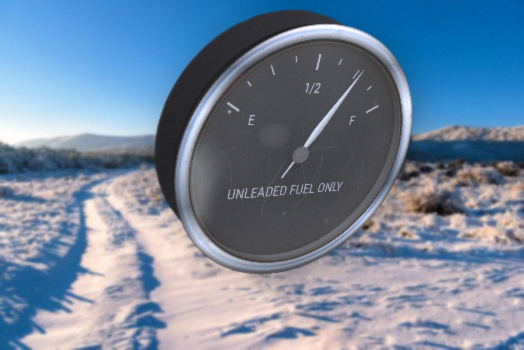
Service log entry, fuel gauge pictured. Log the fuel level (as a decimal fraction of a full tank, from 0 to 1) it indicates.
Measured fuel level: 0.75
